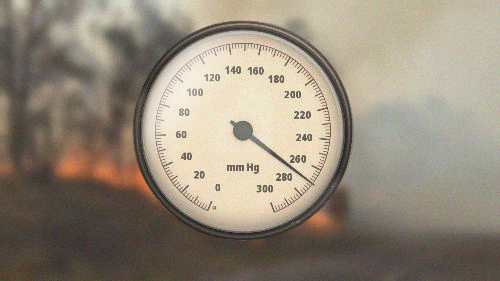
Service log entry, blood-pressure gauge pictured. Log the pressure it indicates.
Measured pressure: 270 mmHg
